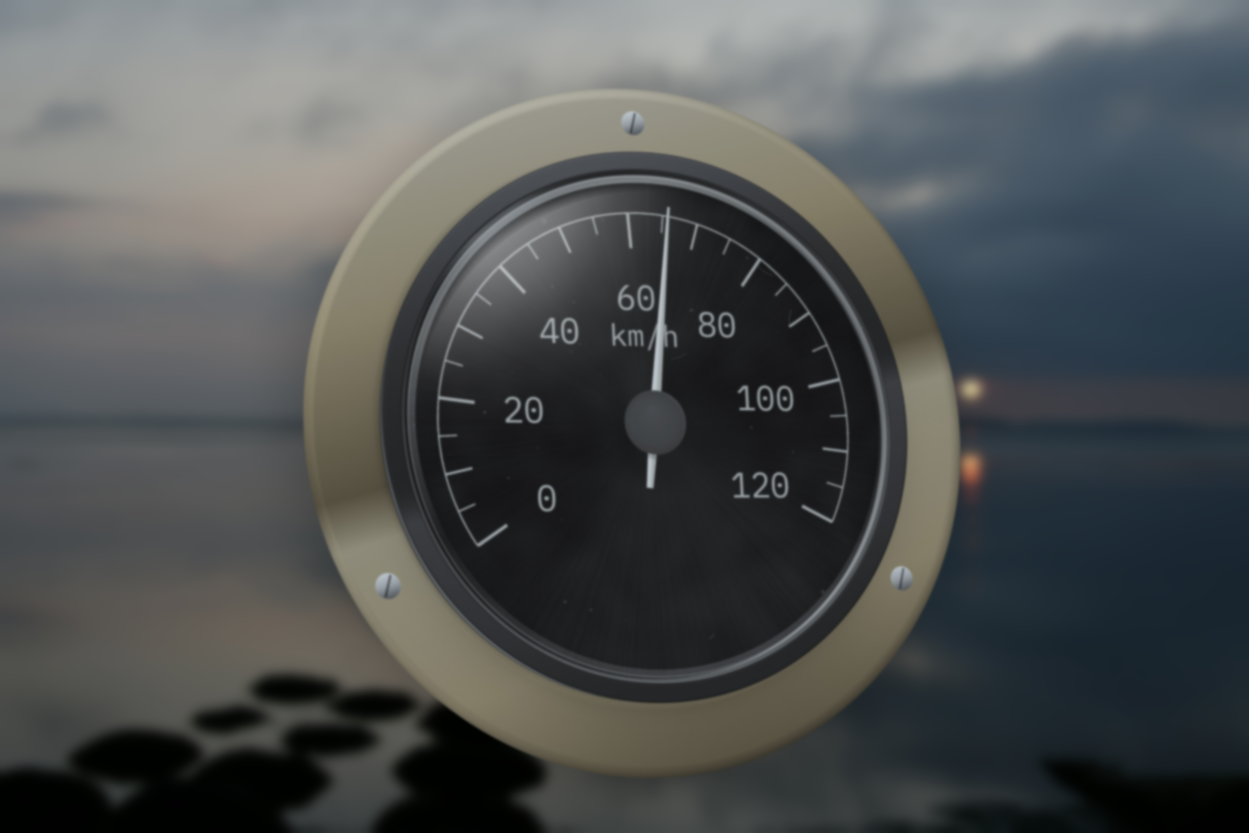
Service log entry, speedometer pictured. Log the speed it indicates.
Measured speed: 65 km/h
